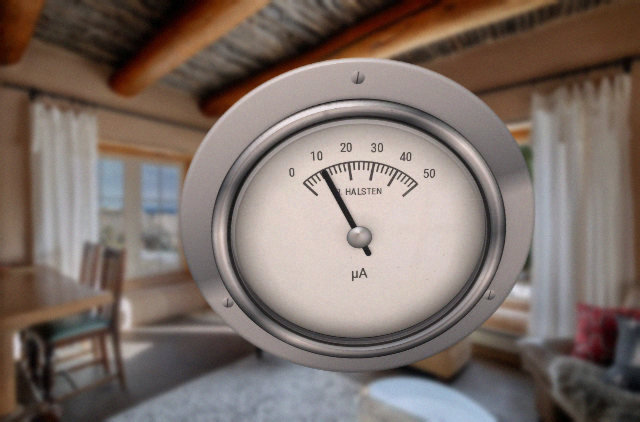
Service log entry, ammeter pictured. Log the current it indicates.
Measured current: 10 µA
